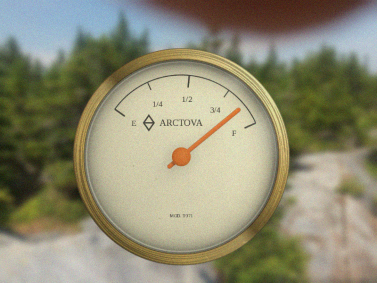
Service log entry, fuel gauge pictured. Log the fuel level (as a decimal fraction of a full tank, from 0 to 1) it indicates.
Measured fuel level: 0.875
